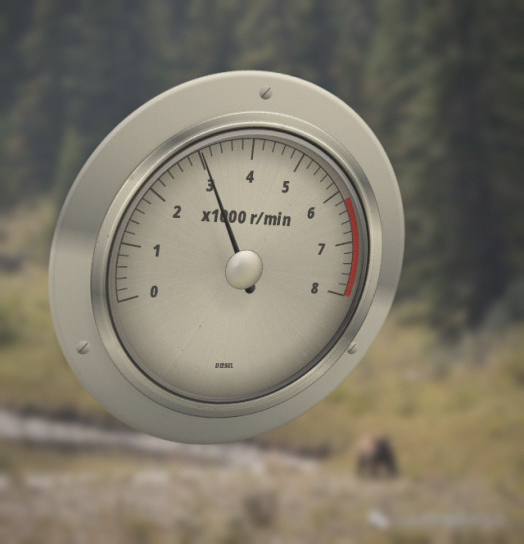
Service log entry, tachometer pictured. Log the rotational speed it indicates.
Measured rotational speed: 3000 rpm
